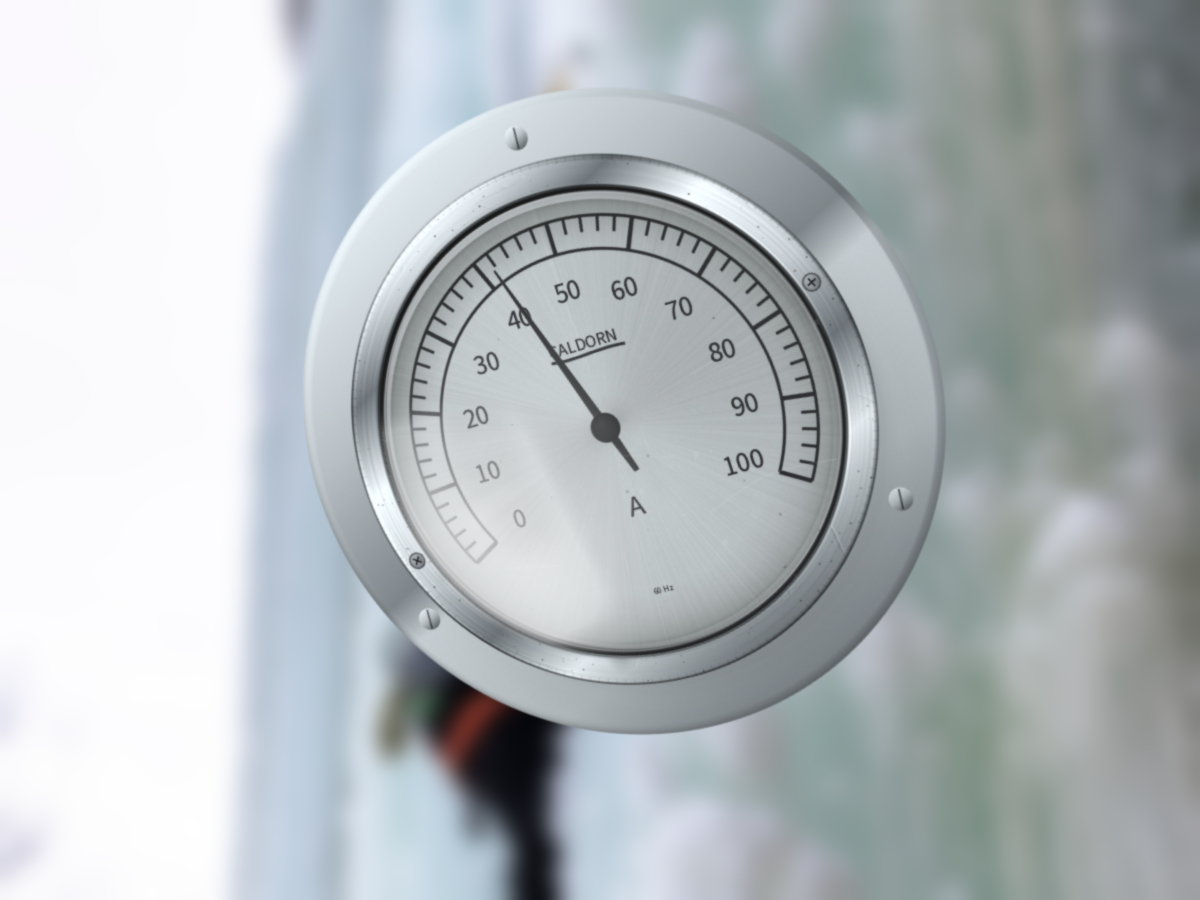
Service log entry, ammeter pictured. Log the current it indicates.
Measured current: 42 A
